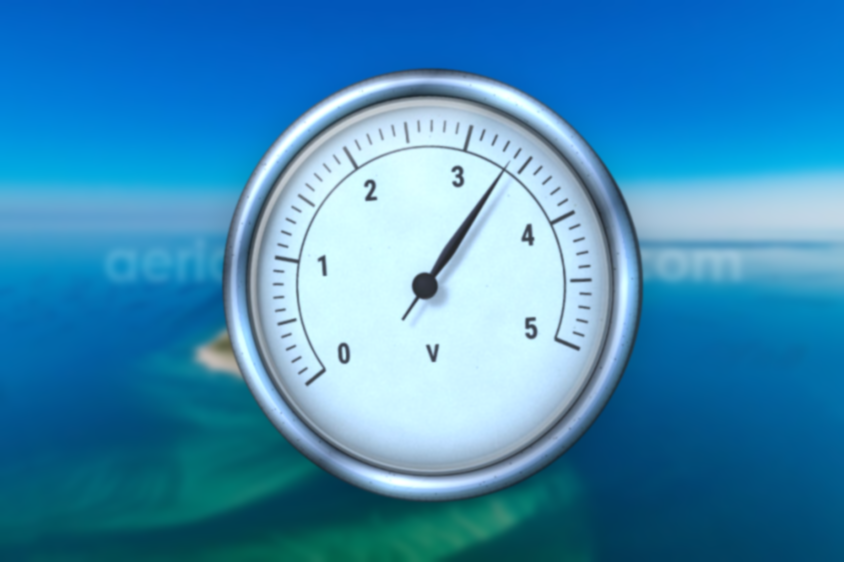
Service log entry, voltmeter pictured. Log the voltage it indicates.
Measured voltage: 3.4 V
